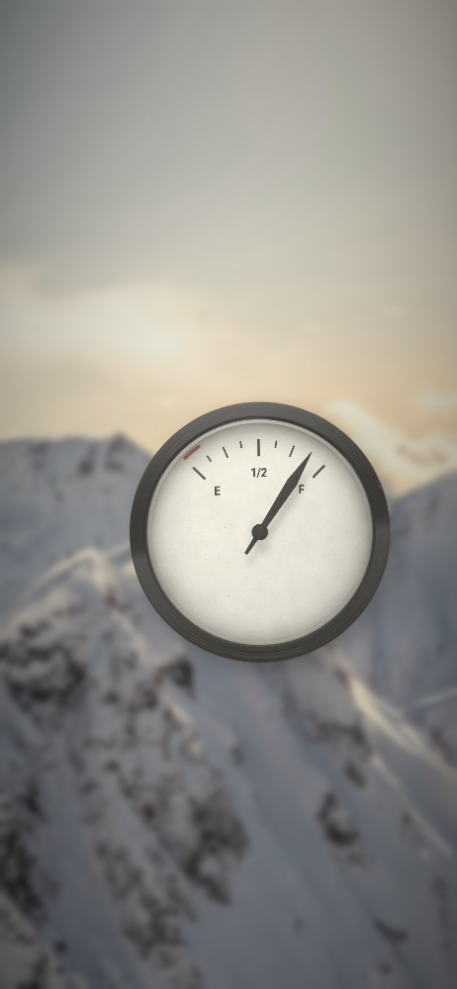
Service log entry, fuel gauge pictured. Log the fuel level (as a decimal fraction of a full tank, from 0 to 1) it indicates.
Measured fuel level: 0.875
